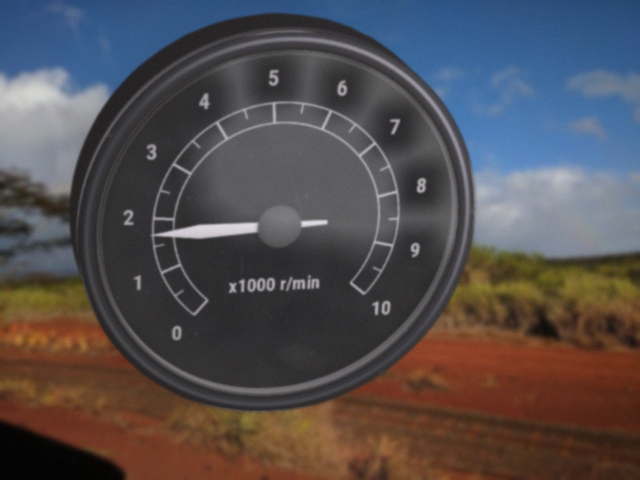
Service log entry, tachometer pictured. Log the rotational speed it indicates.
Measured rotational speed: 1750 rpm
